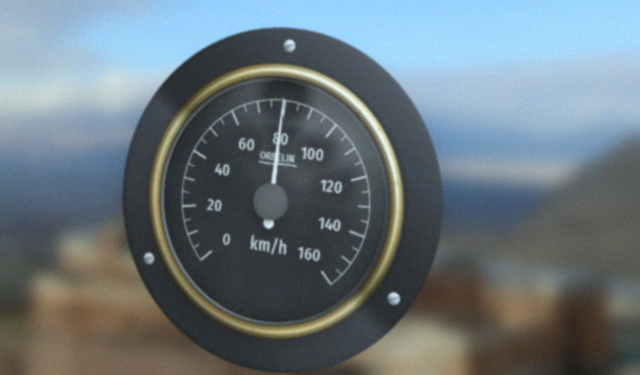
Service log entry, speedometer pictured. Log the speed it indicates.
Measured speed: 80 km/h
